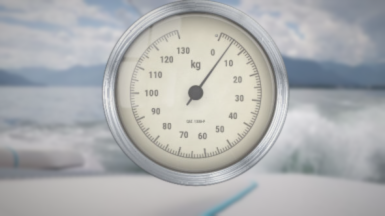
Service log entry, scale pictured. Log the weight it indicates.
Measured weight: 5 kg
